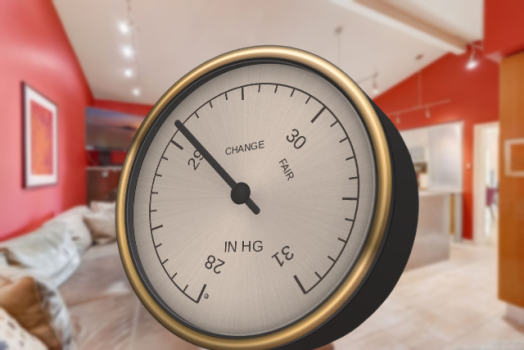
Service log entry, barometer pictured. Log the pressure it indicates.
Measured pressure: 29.1 inHg
